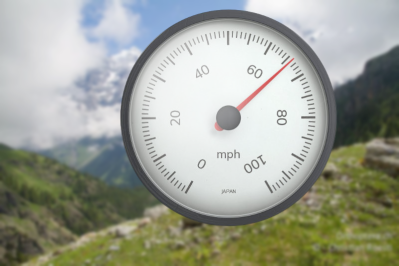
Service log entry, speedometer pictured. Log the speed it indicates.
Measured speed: 66 mph
